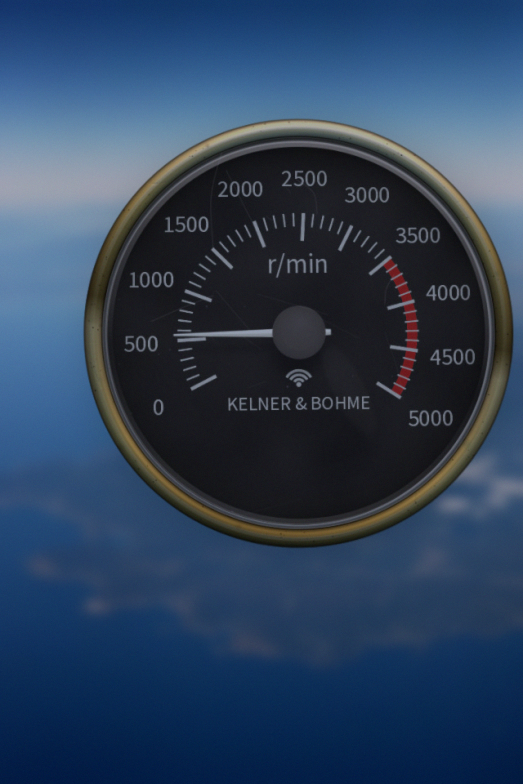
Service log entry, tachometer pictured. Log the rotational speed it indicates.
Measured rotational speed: 550 rpm
